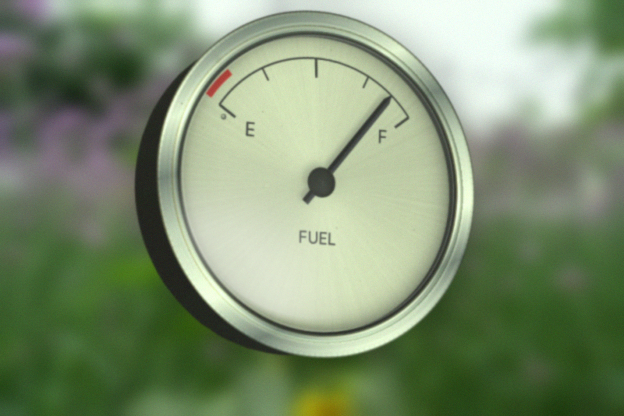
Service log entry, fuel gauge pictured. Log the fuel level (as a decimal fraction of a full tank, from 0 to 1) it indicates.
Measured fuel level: 0.875
